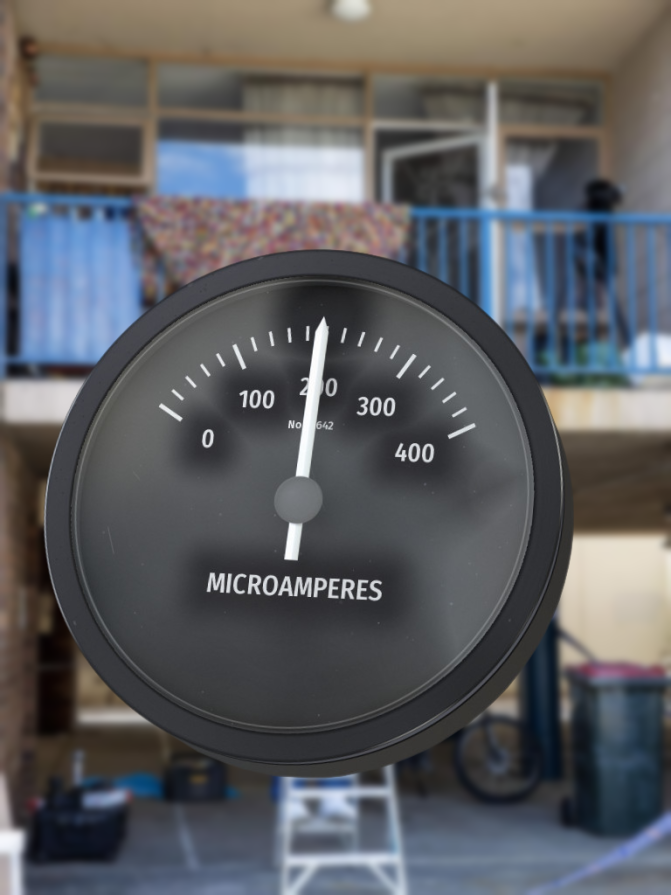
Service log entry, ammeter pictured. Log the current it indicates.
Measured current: 200 µA
